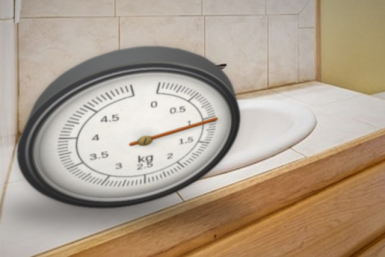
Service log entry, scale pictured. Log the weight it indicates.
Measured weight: 1 kg
